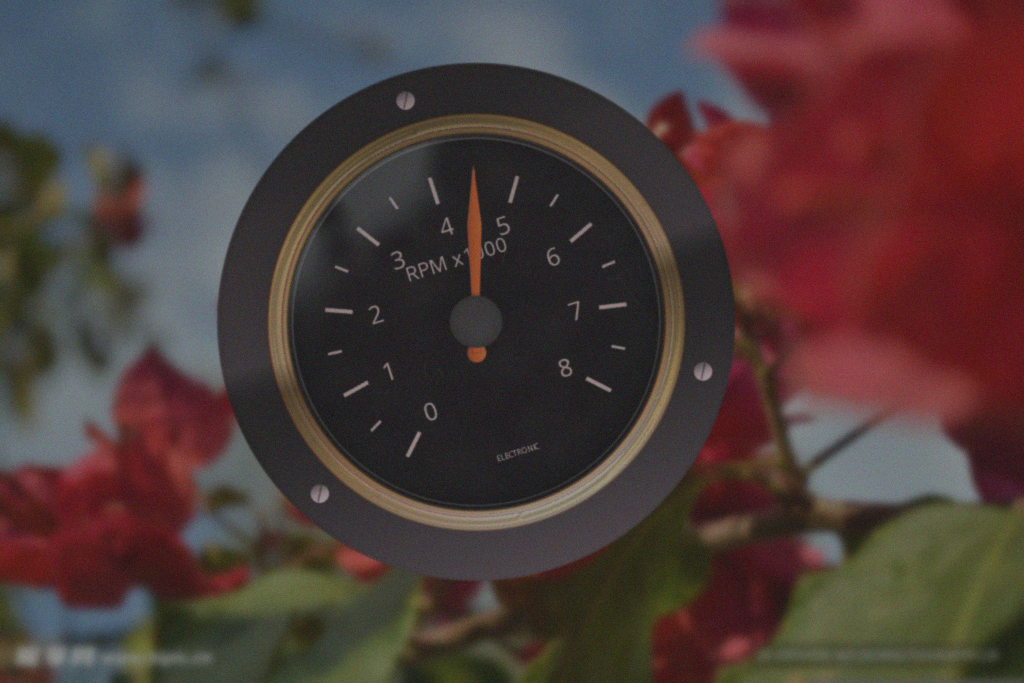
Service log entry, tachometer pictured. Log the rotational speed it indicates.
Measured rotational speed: 4500 rpm
